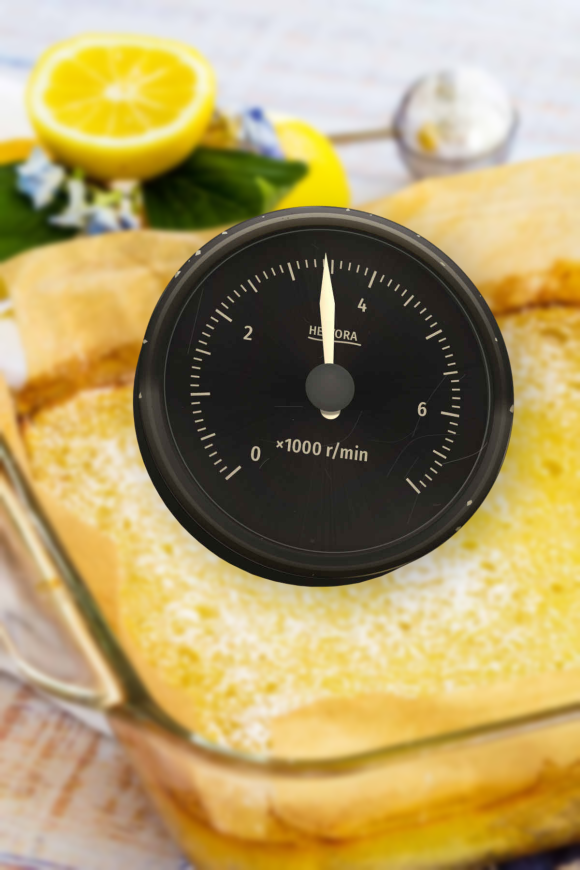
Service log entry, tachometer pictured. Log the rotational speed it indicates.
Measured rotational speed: 3400 rpm
